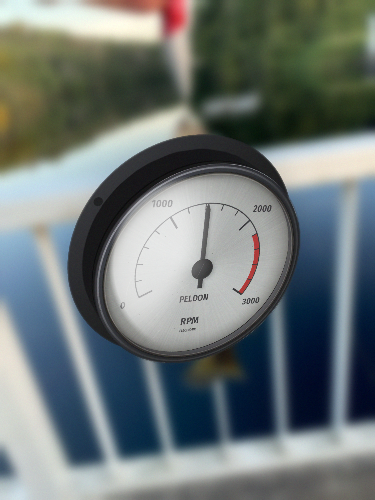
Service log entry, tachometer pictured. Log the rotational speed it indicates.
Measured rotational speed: 1400 rpm
